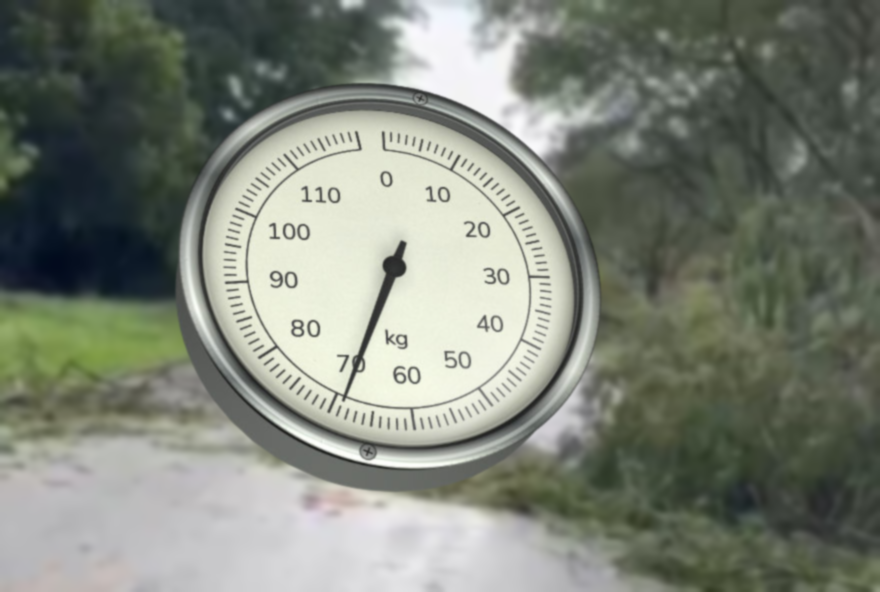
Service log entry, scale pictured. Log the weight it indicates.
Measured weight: 69 kg
